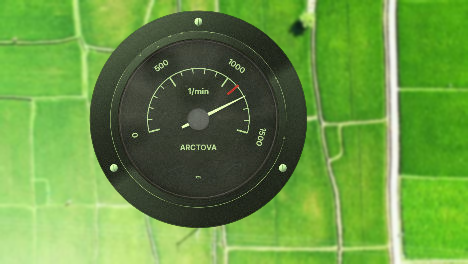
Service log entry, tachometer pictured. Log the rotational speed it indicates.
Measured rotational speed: 1200 rpm
